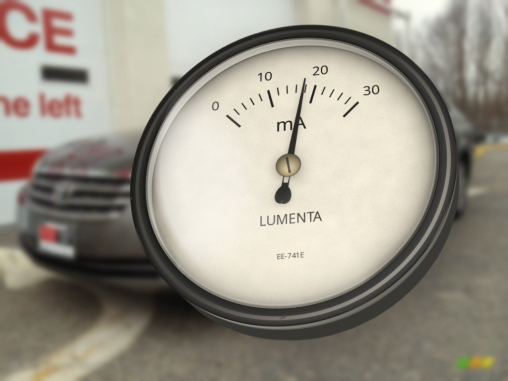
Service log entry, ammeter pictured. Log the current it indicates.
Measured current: 18 mA
